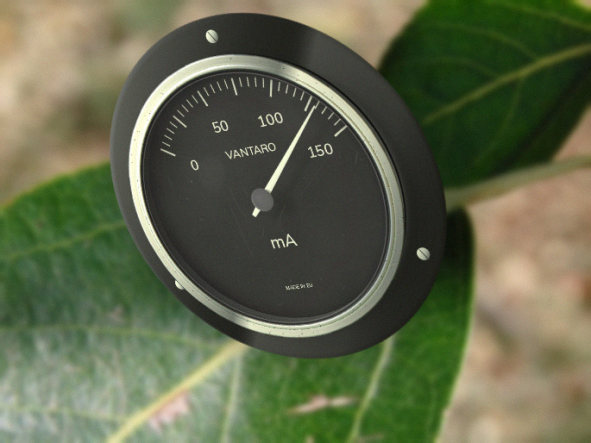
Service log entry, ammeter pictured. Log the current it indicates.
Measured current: 130 mA
